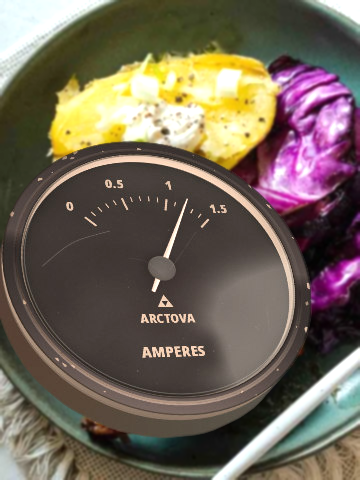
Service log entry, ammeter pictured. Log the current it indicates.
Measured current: 1.2 A
